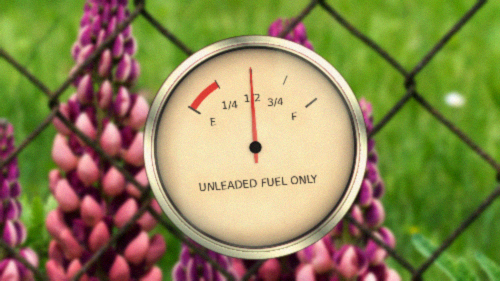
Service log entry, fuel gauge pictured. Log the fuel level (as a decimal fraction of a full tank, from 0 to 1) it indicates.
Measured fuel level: 0.5
